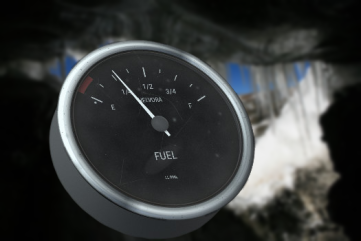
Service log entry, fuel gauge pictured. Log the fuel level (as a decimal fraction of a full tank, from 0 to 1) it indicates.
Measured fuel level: 0.25
